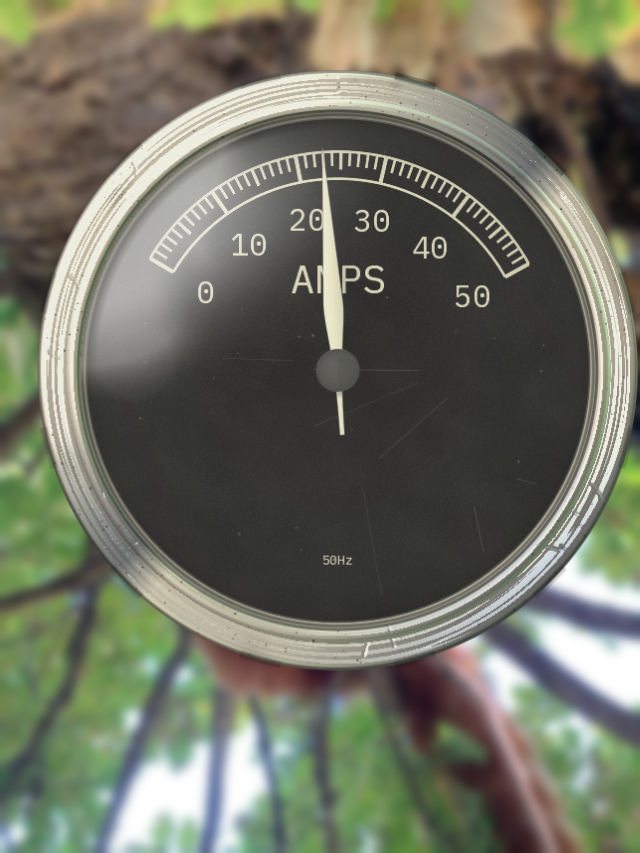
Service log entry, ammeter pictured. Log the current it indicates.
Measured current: 23 A
